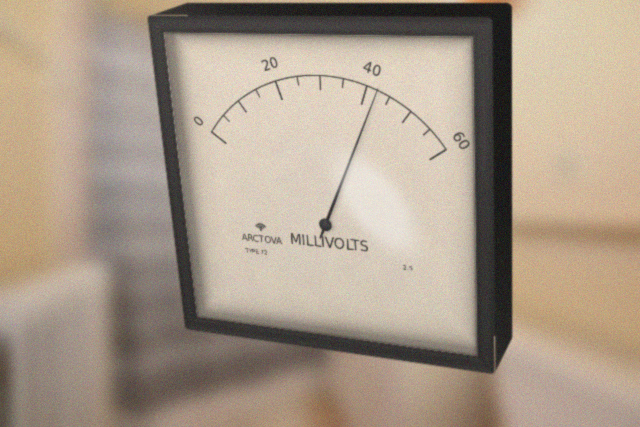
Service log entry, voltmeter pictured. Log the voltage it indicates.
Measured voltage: 42.5 mV
